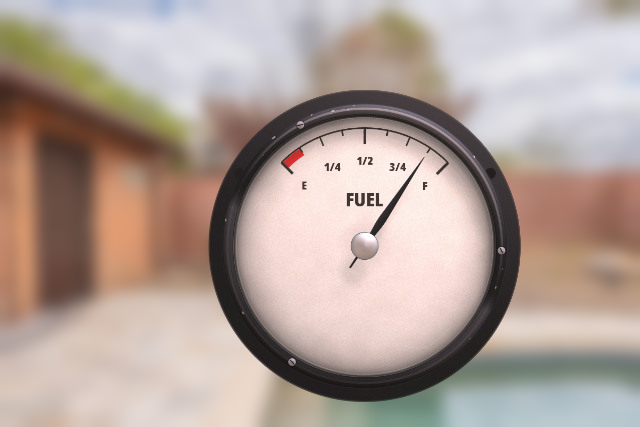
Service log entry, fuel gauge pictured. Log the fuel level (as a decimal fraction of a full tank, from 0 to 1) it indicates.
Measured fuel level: 0.875
